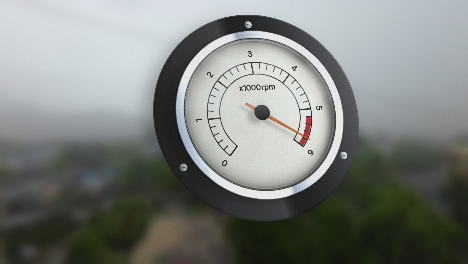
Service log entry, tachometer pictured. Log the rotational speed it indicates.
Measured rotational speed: 5800 rpm
